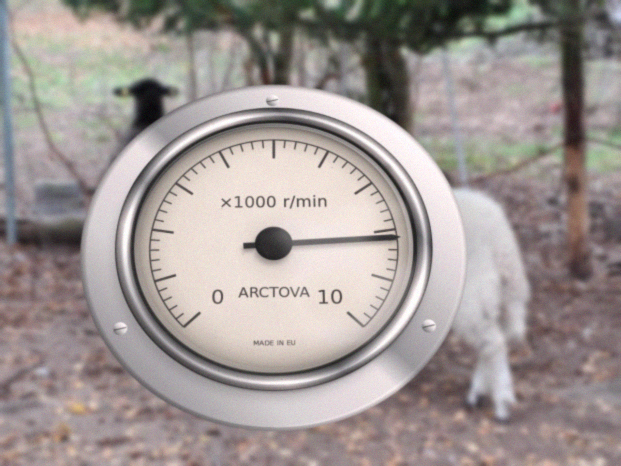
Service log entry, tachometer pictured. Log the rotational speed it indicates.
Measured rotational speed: 8200 rpm
